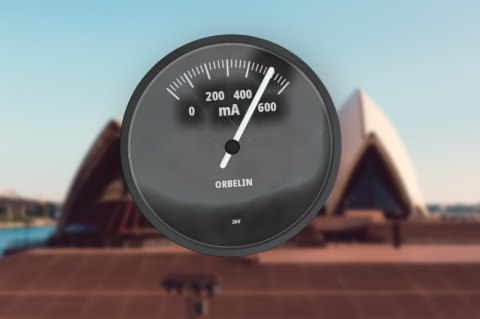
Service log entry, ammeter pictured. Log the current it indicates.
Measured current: 500 mA
